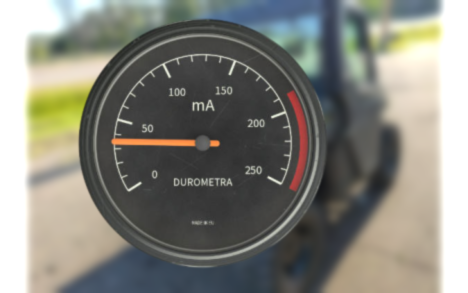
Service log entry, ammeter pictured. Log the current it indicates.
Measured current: 35 mA
